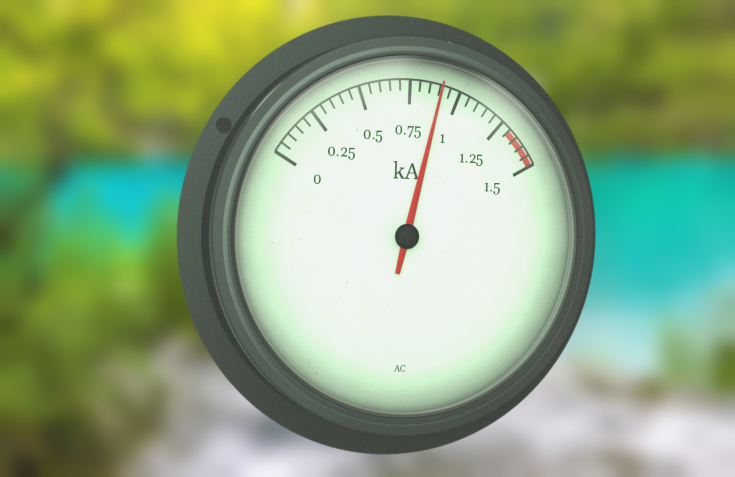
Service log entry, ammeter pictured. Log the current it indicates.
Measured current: 0.9 kA
